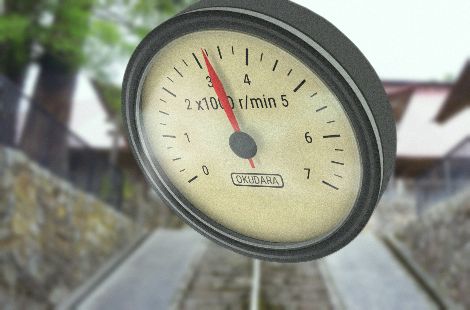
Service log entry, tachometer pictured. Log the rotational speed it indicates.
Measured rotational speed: 3250 rpm
